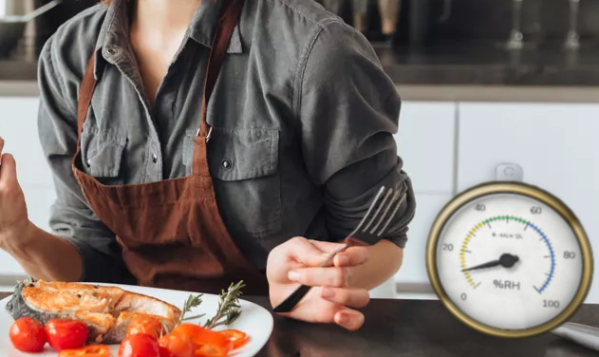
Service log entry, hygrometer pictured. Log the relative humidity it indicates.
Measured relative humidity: 10 %
